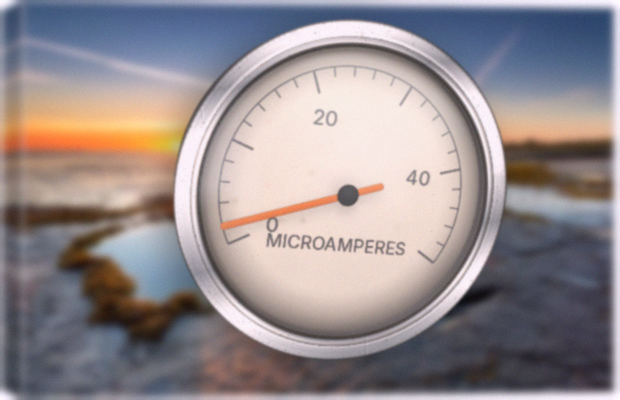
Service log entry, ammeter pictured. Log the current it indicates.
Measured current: 2 µA
